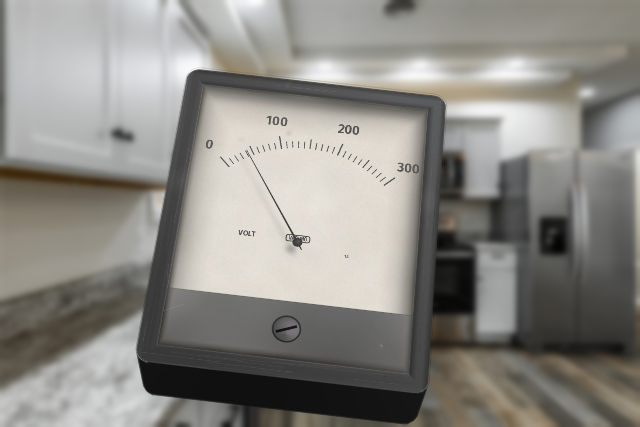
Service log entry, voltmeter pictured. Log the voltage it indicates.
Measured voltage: 40 V
